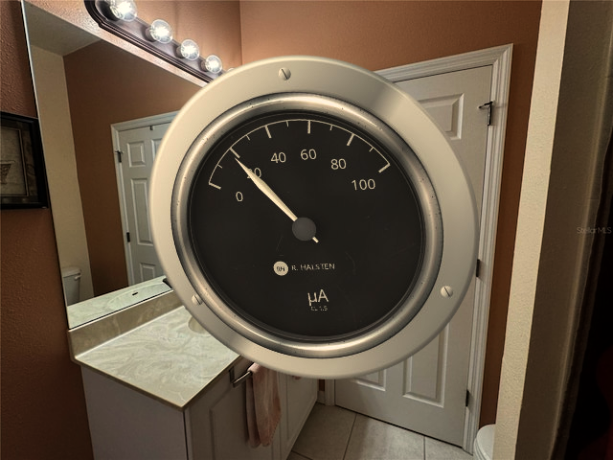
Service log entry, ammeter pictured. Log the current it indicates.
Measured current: 20 µA
